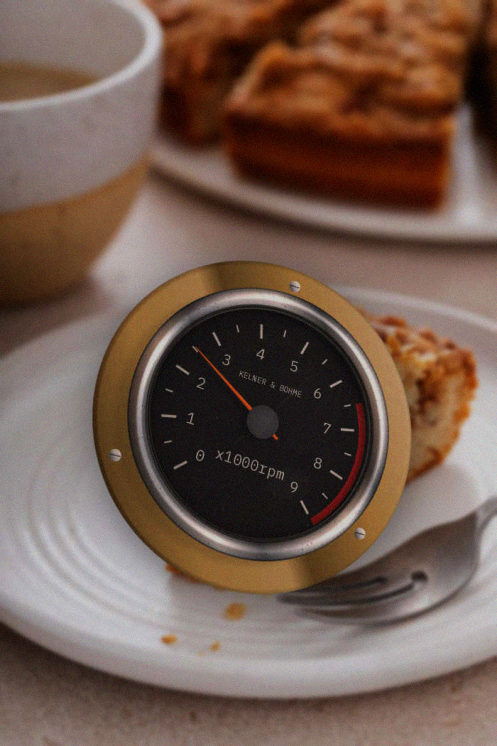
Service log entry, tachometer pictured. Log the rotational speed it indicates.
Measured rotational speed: 2500 rpm
